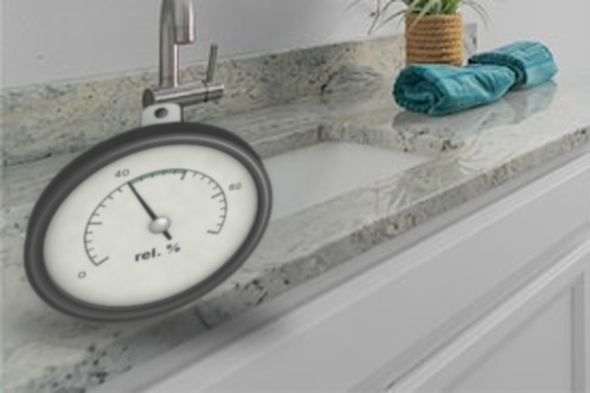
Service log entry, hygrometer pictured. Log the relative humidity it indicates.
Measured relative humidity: 40 %
